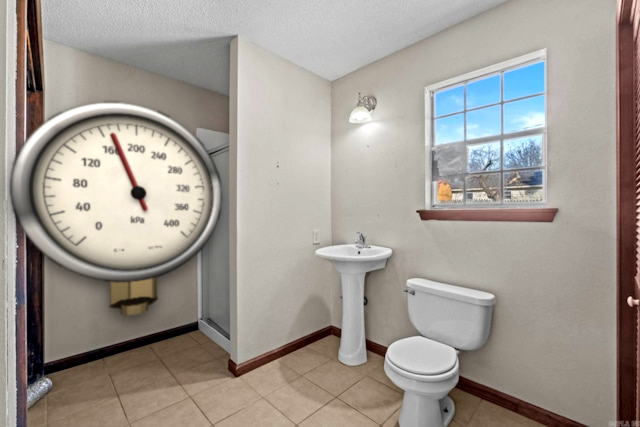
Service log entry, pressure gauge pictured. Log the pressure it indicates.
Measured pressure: 170 kPa
